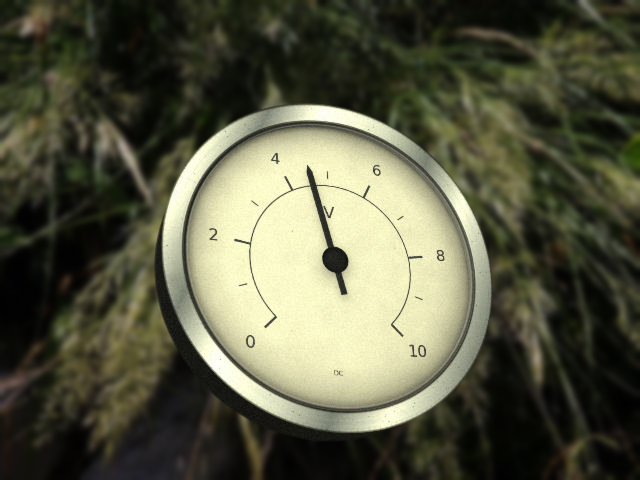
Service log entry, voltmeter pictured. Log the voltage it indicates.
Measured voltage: 4.5 V
